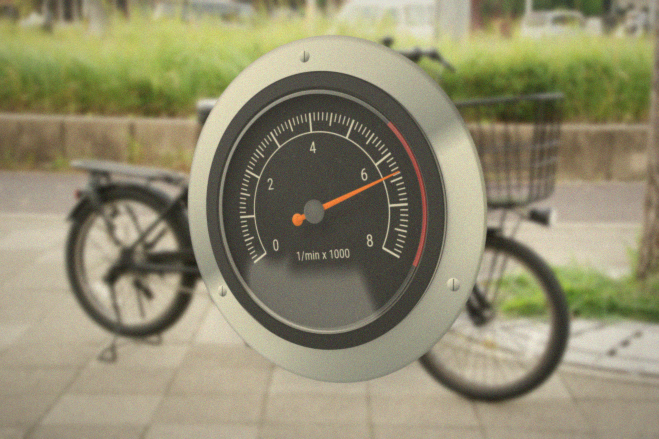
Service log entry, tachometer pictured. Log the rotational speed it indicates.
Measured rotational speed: 6400 rpm
